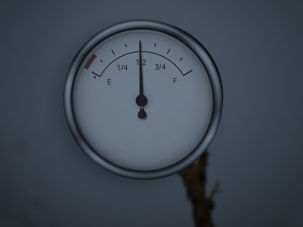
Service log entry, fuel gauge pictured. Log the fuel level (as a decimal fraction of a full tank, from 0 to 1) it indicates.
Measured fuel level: 0.5
